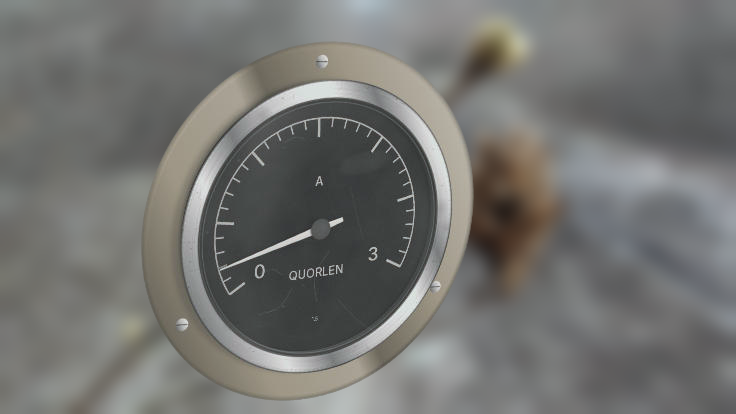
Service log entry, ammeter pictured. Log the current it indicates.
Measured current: 0.2 A
